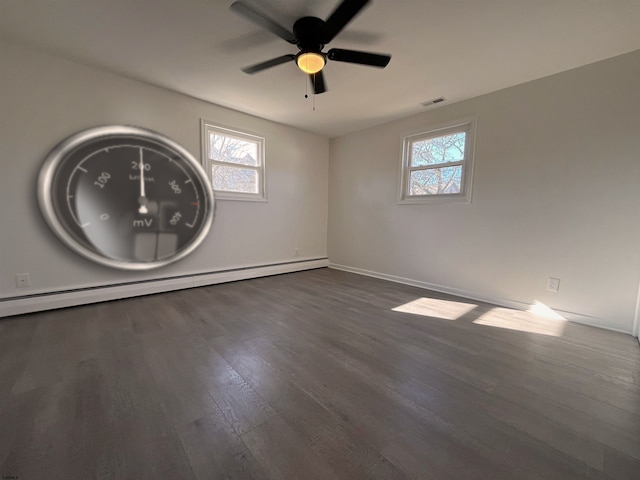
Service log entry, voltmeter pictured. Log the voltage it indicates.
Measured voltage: 200 mV
